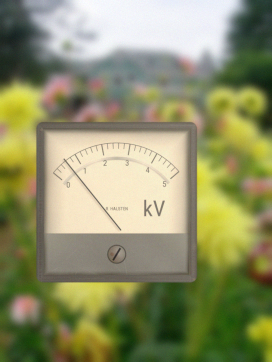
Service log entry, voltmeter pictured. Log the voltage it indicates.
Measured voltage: 0.6 kV
